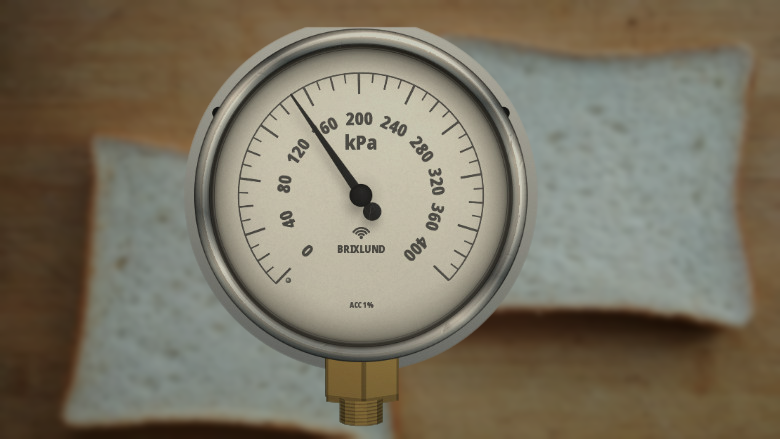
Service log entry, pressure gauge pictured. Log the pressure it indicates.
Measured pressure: 150 kPa
